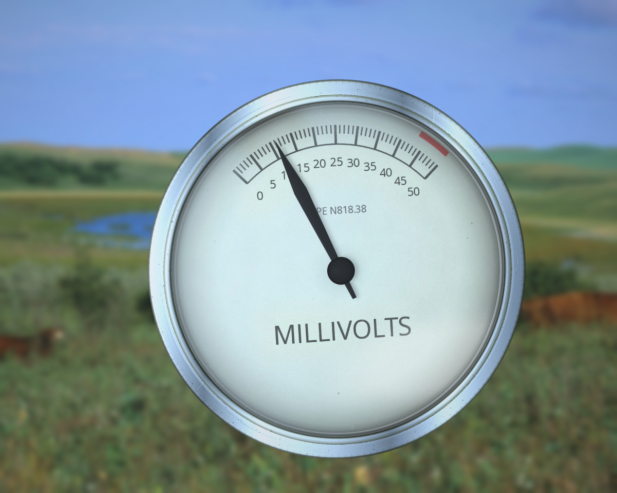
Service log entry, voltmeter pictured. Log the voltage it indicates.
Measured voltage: 11 mV
